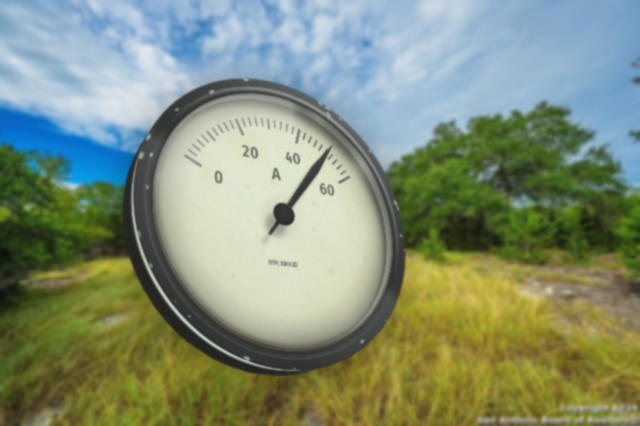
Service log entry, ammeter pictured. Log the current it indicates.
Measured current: 50 A
